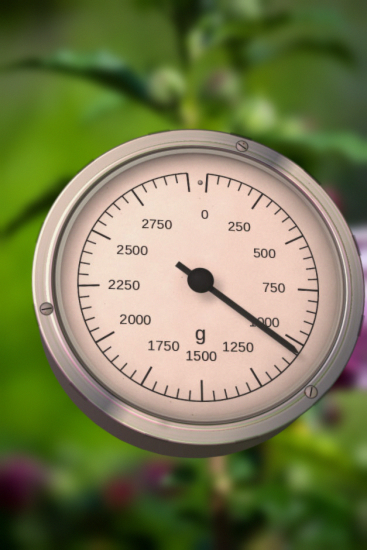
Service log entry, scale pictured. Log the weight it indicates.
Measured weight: 1050 g
